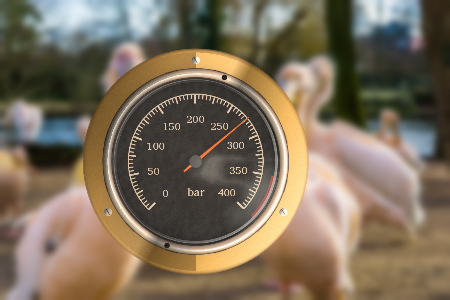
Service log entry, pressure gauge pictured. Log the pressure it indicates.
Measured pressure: 275 bar
